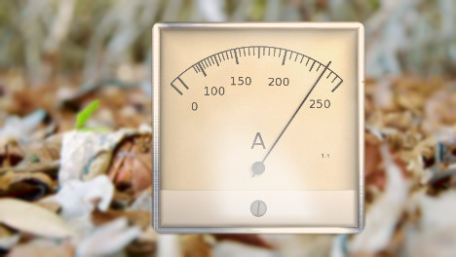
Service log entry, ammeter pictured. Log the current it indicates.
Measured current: 235 A
